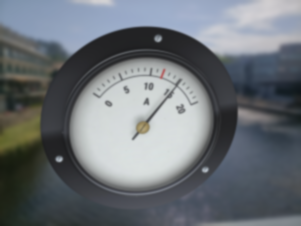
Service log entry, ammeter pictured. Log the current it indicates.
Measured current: 15 A
